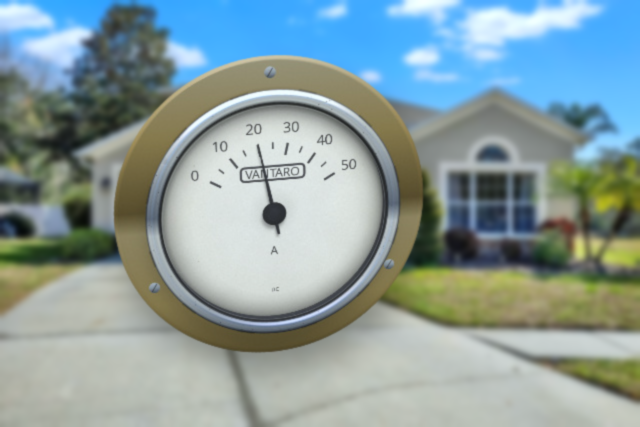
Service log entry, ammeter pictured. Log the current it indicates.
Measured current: 20 A
